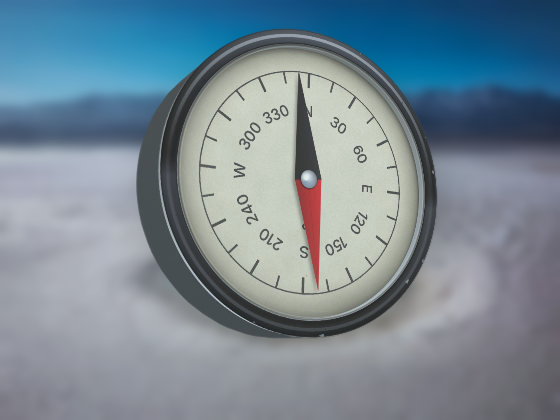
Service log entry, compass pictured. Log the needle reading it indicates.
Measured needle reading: 172.5 °
